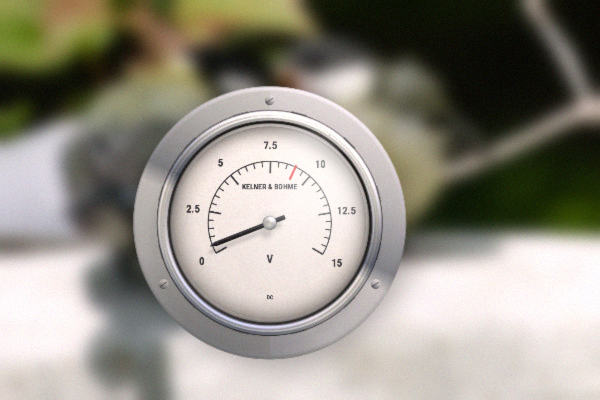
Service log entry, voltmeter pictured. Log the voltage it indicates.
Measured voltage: 0.5 V
